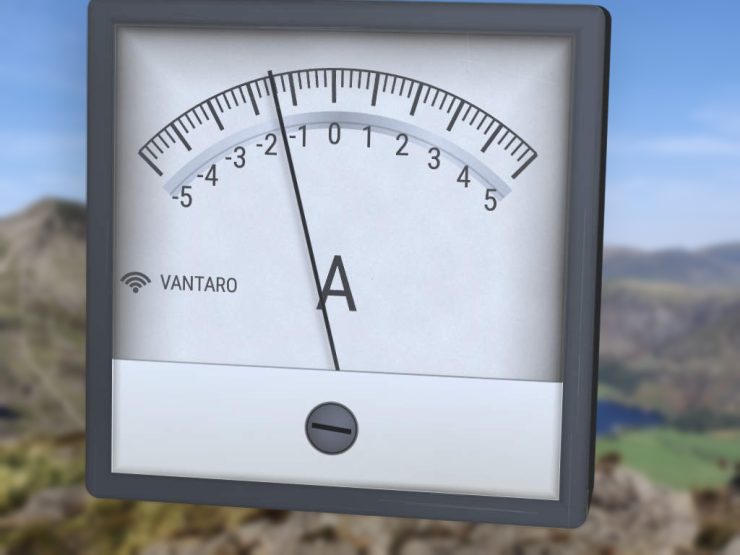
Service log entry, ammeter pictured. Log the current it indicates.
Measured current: -1.4 A
